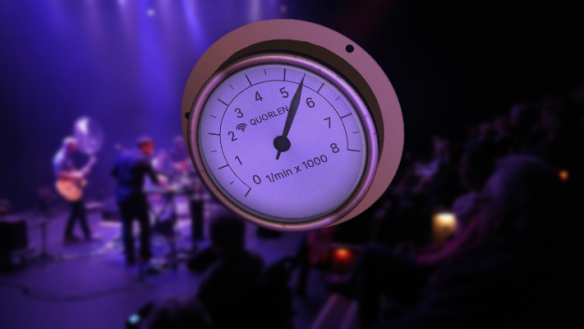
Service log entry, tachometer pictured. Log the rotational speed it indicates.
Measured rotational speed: 5500 rpm
